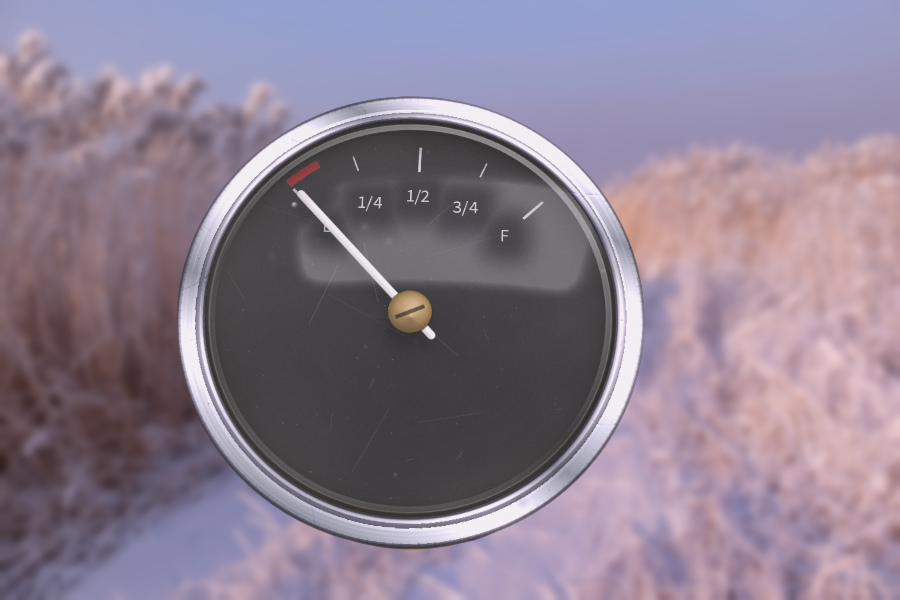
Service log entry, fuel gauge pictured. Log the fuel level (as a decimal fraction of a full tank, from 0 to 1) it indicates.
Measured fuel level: 0
